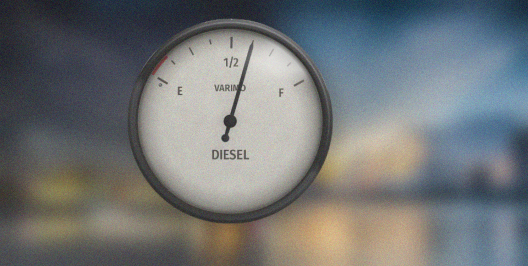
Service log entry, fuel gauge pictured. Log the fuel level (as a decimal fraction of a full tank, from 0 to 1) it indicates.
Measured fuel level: 0.625
